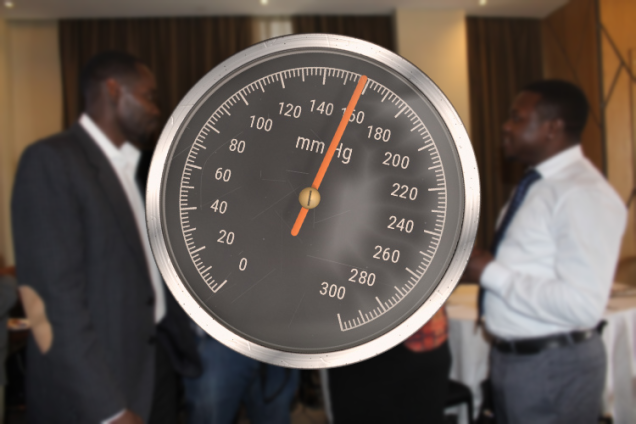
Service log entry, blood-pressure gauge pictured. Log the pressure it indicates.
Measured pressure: 158 mmHg
